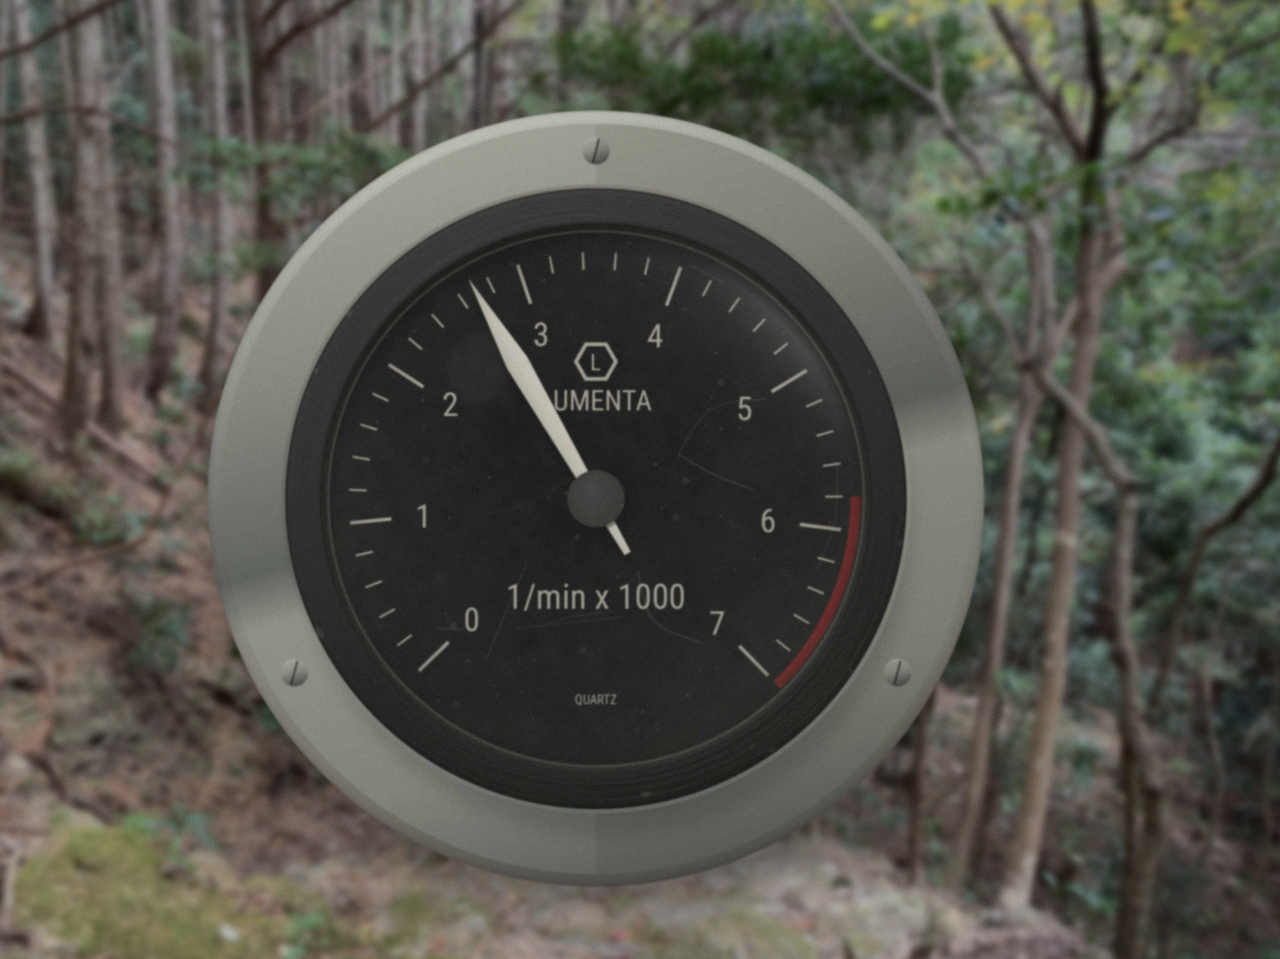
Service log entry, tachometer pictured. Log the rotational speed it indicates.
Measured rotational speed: 2700 rpm
